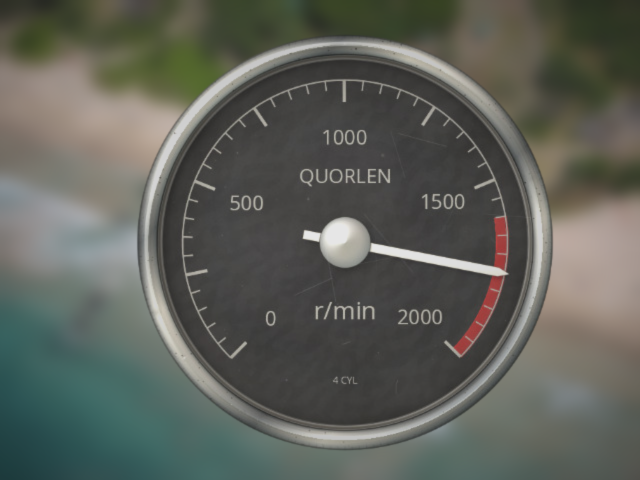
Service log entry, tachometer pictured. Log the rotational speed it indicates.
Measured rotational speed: 1750 rpm
